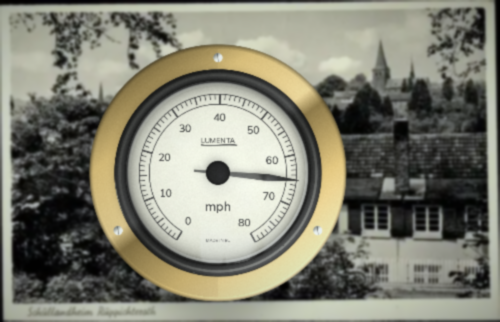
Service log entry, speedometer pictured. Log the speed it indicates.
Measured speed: 65 mph
